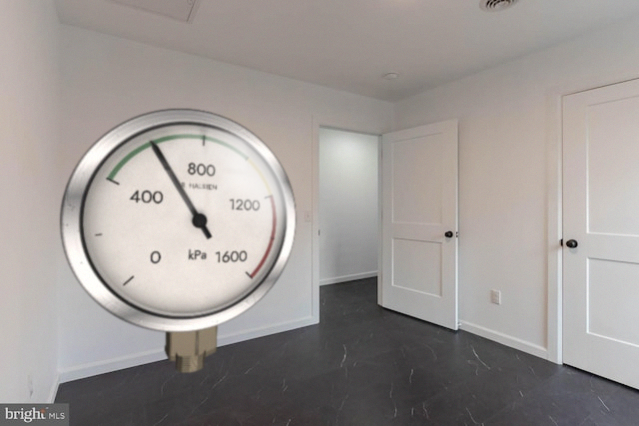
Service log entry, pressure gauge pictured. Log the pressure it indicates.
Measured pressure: 600 kPa
